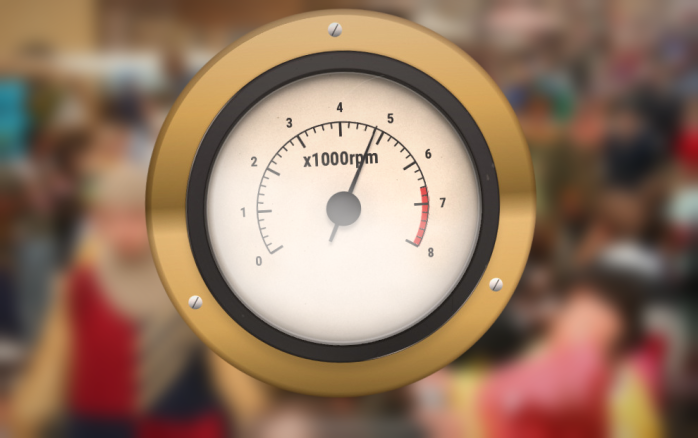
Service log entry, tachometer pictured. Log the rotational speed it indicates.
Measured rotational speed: 4800 rpm
